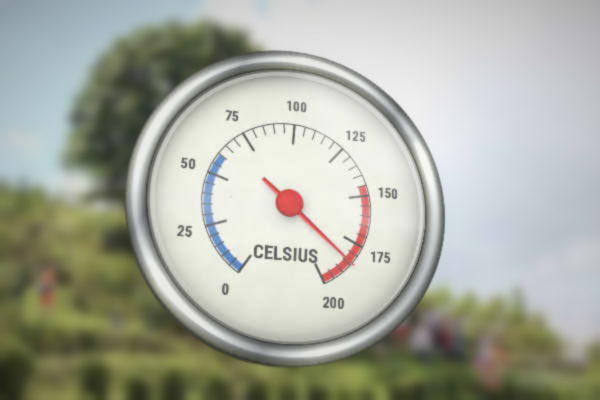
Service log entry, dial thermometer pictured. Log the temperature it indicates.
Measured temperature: 185 °C
